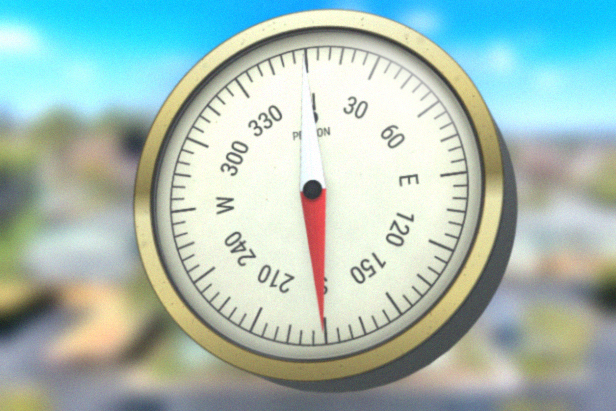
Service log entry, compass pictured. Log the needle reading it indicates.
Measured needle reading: 180 °
